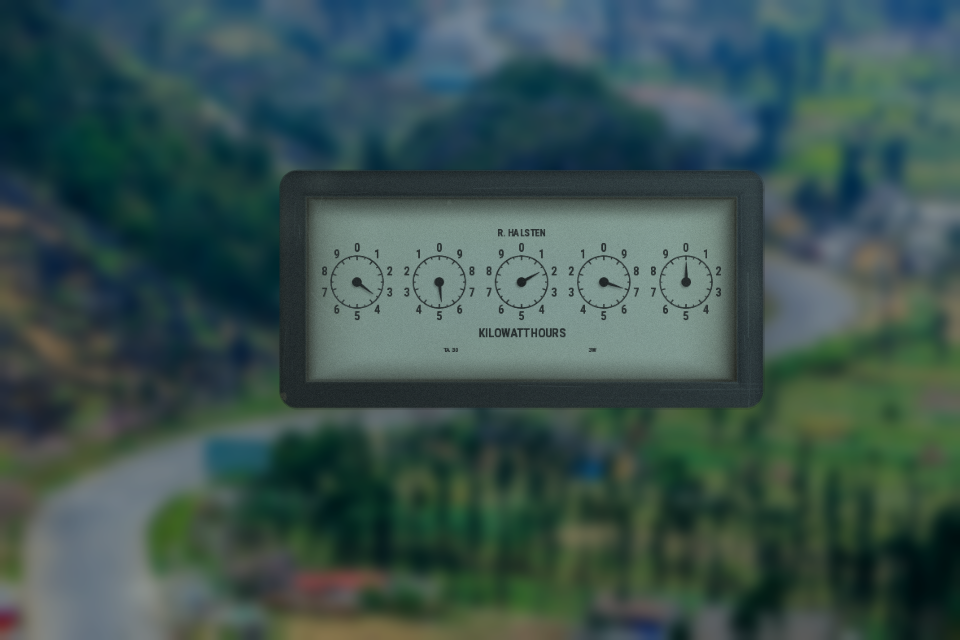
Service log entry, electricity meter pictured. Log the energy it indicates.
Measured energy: 35170 kWh
